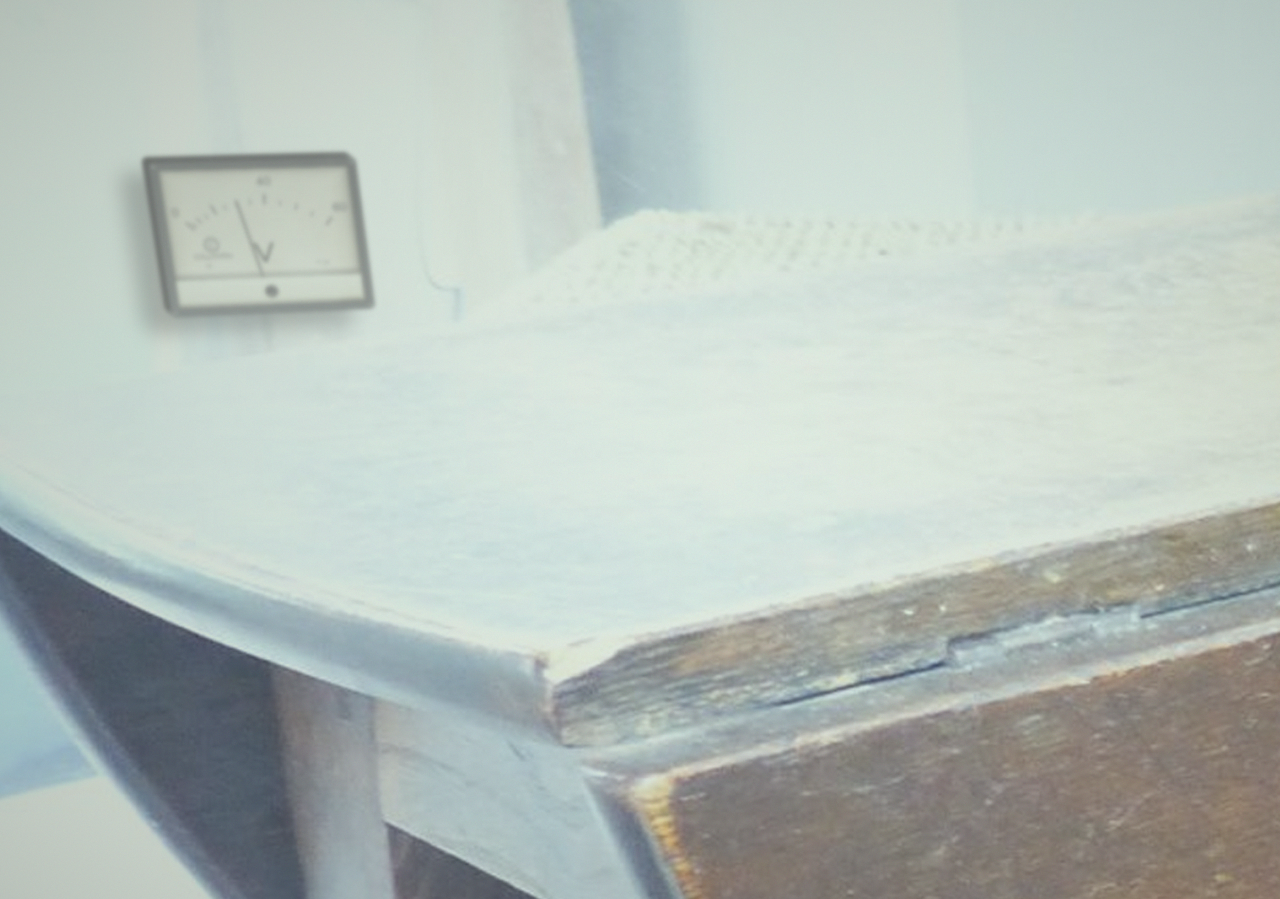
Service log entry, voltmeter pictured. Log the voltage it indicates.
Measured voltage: 30 V
